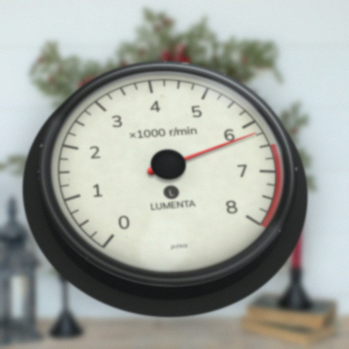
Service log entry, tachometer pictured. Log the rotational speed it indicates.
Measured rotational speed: 6250 rpm
